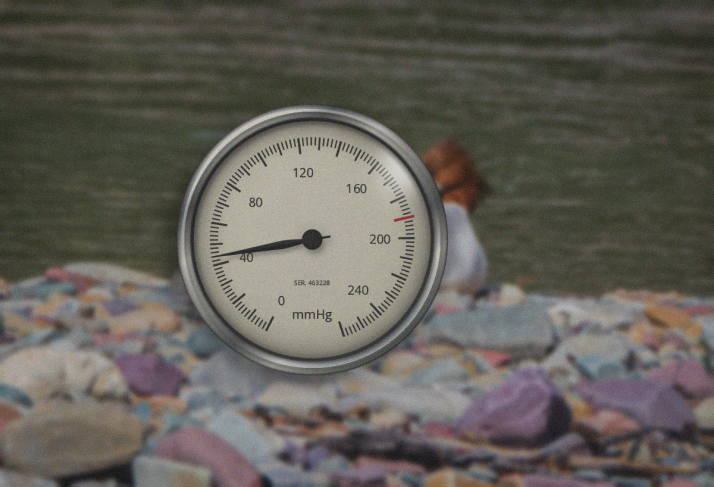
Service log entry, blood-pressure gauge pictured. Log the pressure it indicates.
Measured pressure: 44 mmHg
